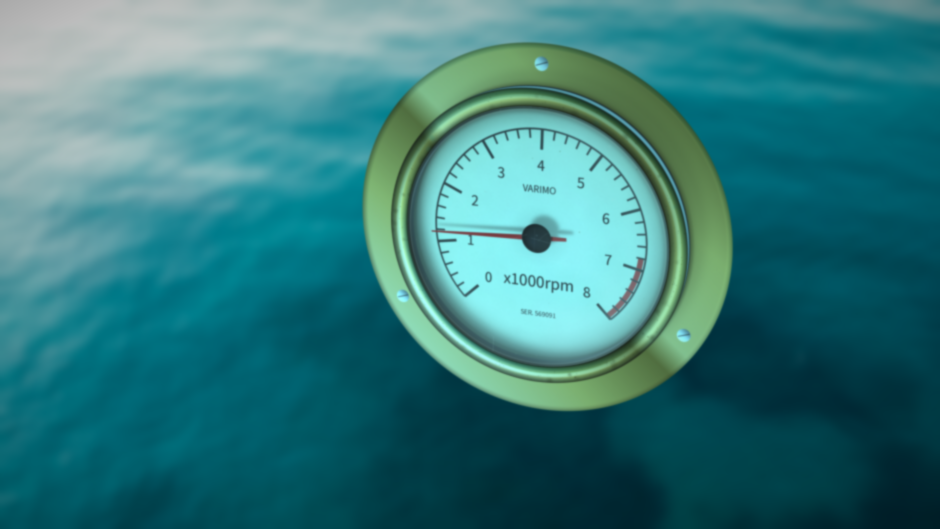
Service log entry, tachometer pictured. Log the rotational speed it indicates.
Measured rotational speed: 1200 rpm
